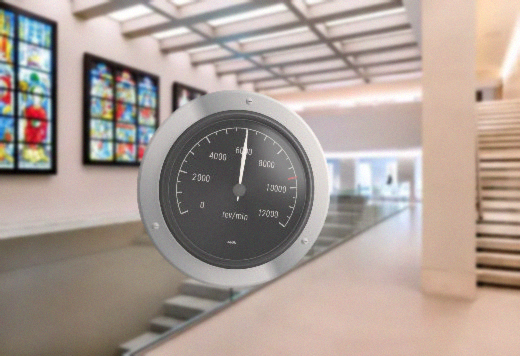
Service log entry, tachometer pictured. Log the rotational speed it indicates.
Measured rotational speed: 6000 rpm
